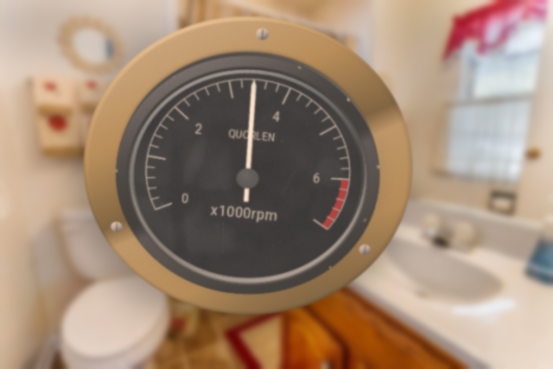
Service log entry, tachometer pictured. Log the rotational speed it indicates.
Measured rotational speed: 3400 rpm
